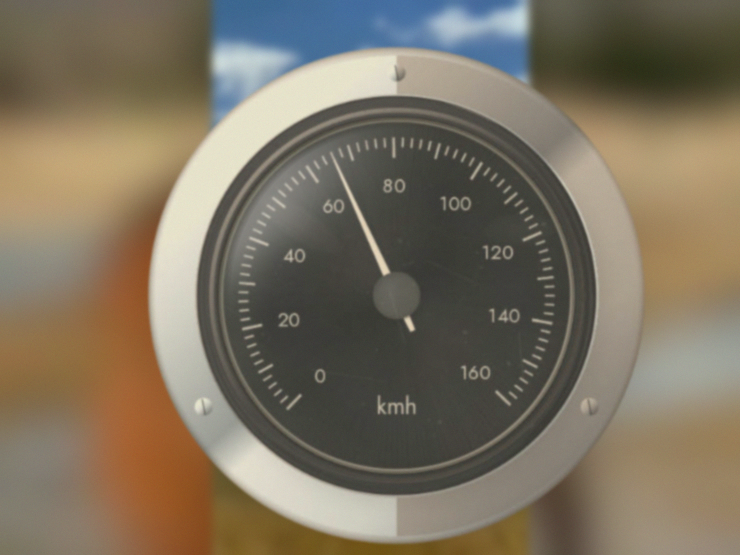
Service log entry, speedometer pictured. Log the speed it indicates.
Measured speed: 66 km/h
